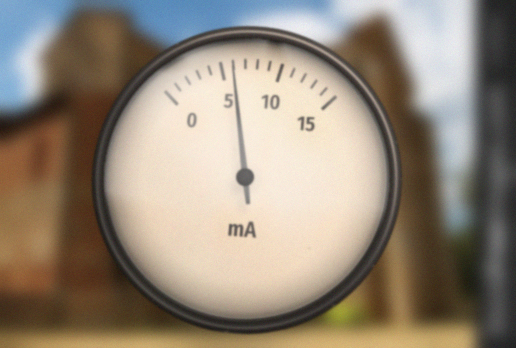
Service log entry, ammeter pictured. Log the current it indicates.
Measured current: 6 mA
